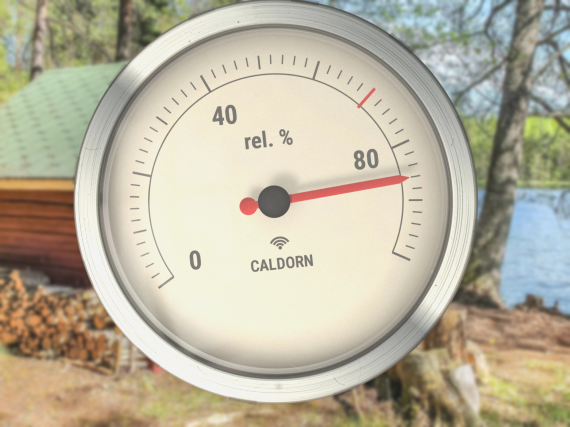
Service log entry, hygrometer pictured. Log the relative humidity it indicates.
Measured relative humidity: 86 %
